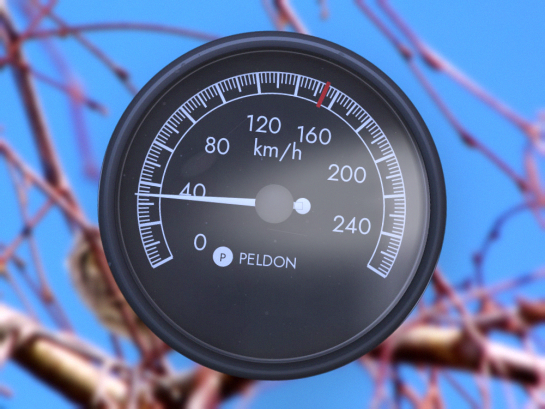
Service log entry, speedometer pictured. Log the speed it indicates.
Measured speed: 34 km/h
